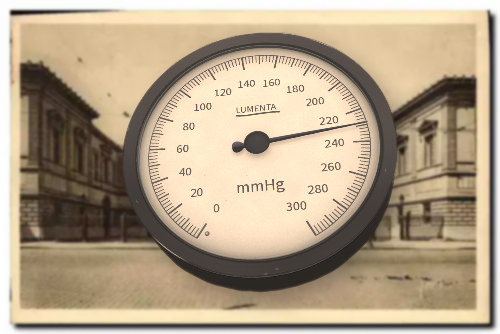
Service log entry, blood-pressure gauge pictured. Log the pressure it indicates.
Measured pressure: 230 mmHg
